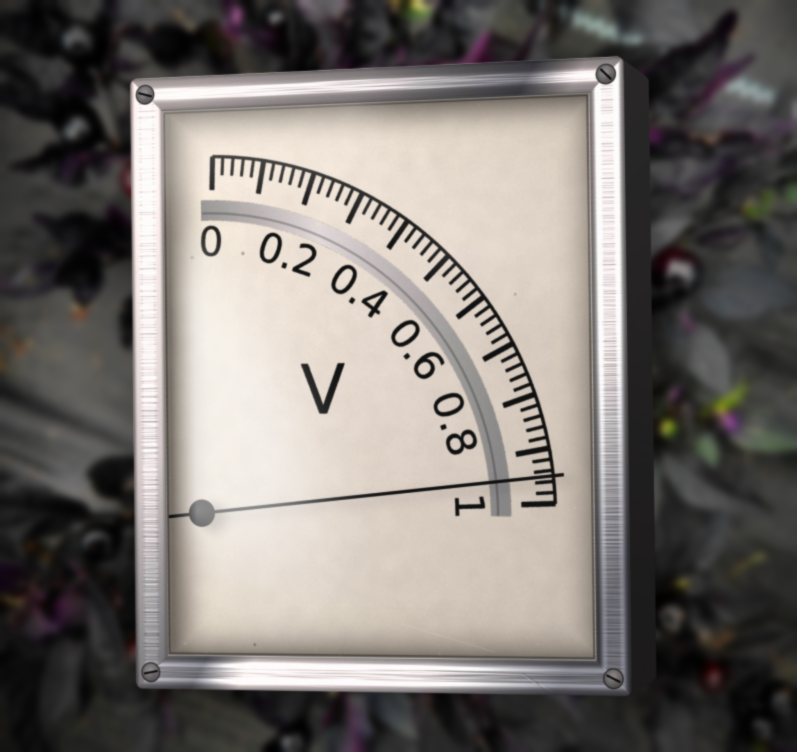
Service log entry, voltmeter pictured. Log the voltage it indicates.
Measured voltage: 0.95 V
